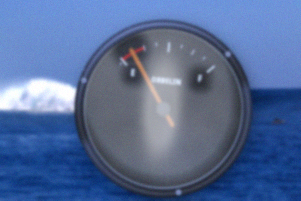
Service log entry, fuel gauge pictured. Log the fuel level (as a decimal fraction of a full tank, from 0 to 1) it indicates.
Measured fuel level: 0.125
